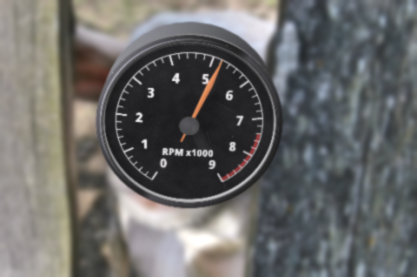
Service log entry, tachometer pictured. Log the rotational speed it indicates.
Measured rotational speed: 5200 rpm
